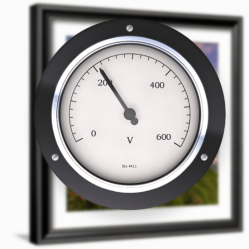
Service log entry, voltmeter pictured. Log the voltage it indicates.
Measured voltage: 210 V
